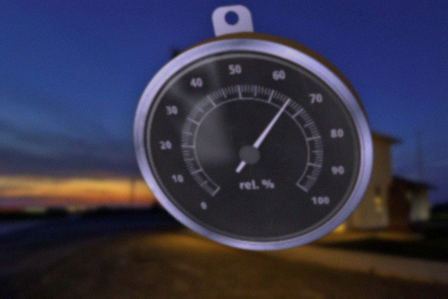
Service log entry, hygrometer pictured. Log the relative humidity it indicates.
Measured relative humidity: 65 %
